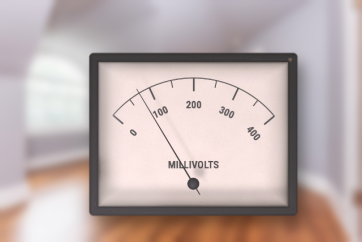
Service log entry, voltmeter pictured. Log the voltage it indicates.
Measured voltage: 75 mV
